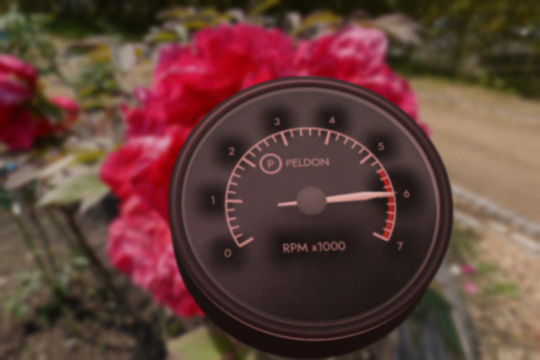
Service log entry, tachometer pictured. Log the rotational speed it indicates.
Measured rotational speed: 6000 rpm
